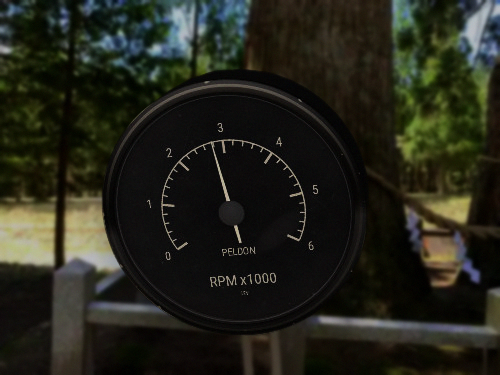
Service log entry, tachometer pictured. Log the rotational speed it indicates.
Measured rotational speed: 2800 rpm
